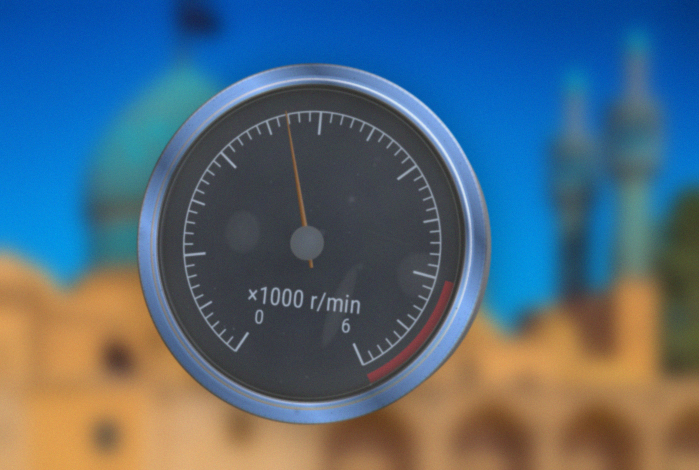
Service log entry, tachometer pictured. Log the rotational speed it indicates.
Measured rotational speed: 2700 rpm
